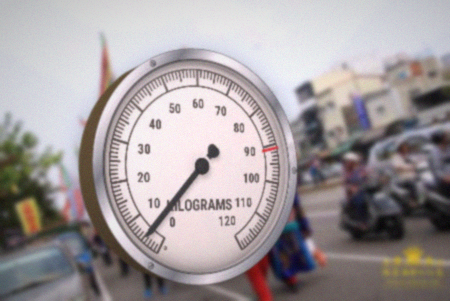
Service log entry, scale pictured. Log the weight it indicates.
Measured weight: 5 kg
